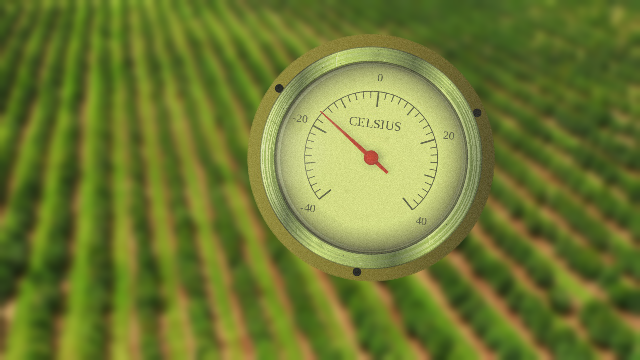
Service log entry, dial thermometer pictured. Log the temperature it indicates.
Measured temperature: -16 °C
